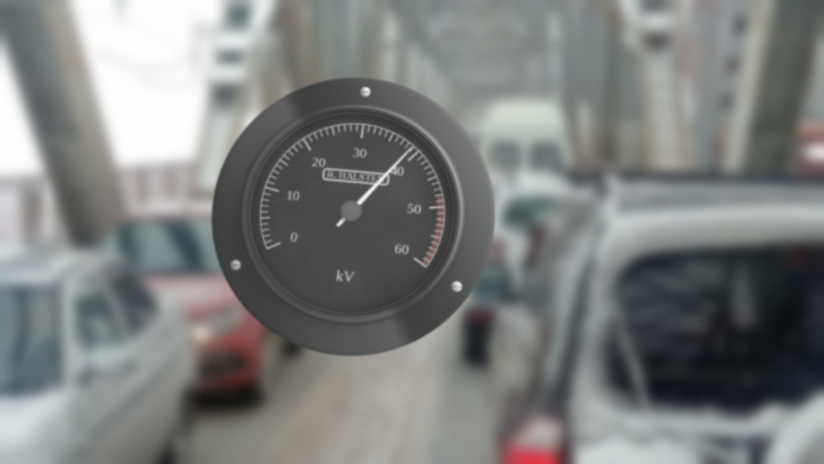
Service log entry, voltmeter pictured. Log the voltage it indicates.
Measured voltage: 39 kV
